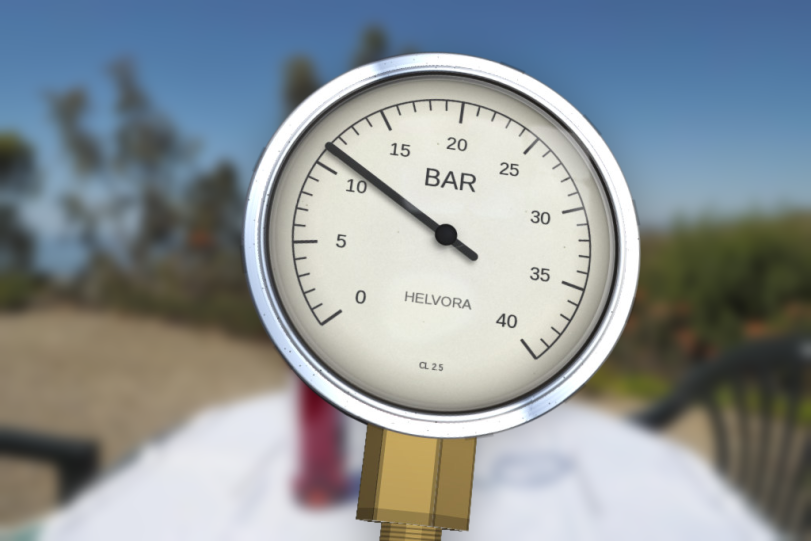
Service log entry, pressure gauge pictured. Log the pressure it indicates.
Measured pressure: 11 bar
